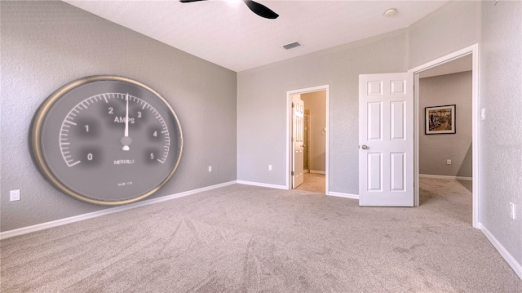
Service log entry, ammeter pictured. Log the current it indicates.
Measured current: 2.5 A
